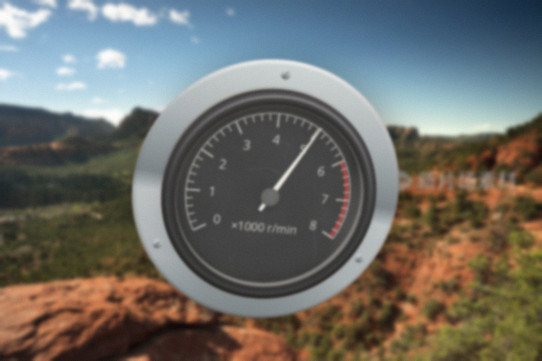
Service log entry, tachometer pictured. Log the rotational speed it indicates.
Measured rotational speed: 5000 rpm
